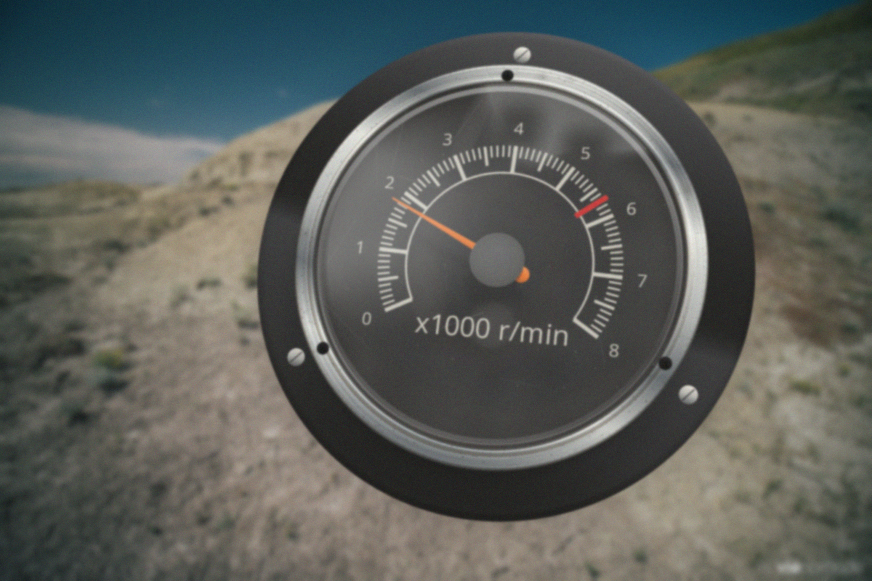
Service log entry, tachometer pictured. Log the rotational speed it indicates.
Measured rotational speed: 1800 rpm
